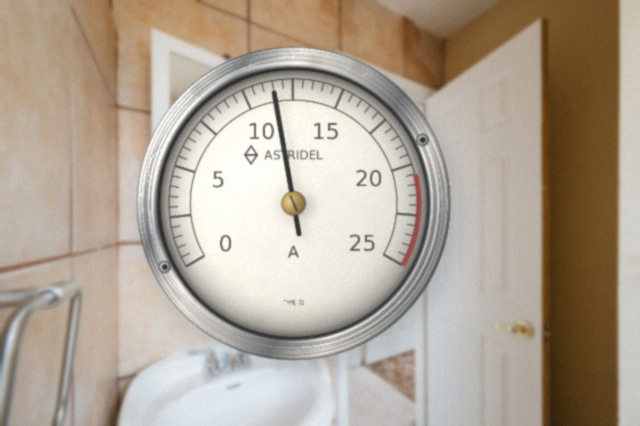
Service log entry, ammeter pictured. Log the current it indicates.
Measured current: 11.5 A
